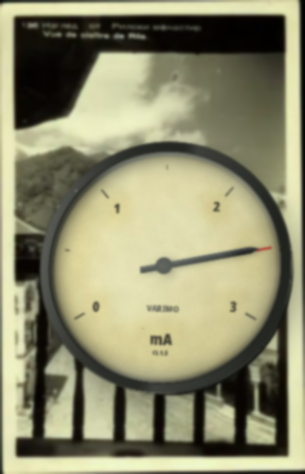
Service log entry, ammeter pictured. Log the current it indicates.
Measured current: 2.5 mA
